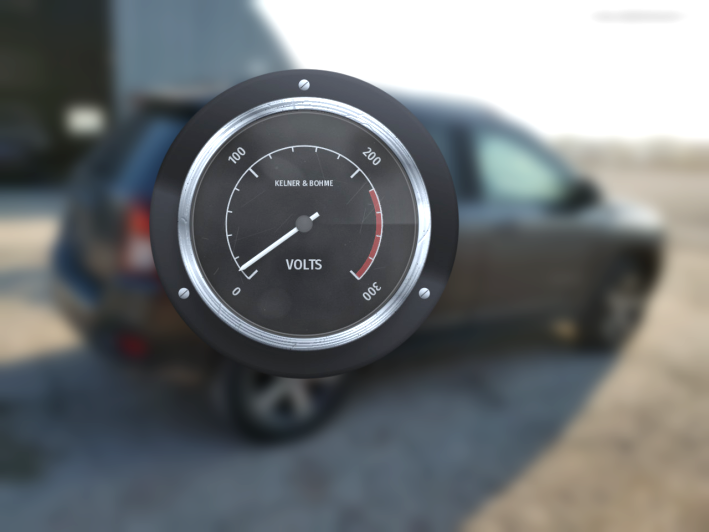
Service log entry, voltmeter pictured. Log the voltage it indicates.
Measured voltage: 10 V
